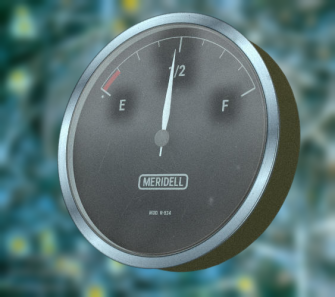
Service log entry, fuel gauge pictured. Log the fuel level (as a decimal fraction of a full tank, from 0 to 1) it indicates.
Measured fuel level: 0.5
